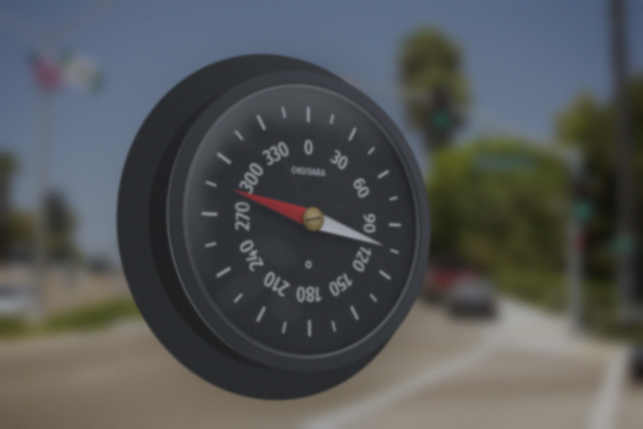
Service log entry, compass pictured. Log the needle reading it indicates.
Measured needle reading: 285 °
